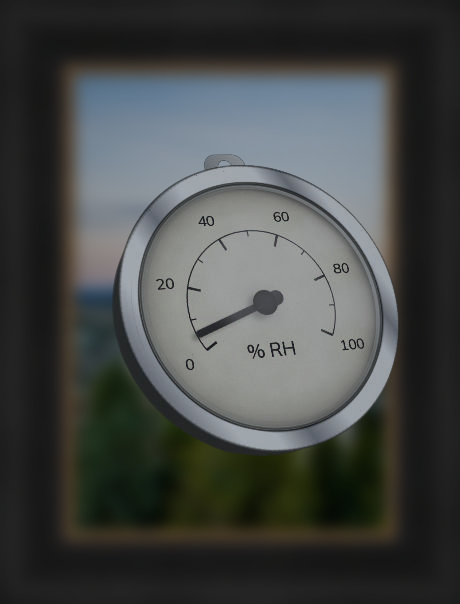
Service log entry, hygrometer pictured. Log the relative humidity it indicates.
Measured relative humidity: 5 %
